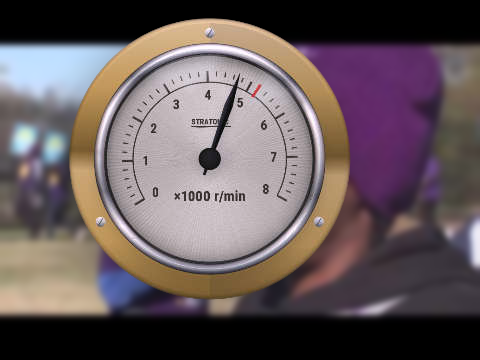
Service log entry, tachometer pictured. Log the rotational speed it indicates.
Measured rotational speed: 4700 rpm
